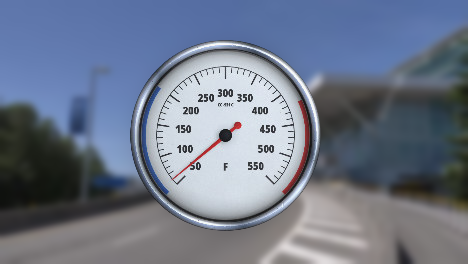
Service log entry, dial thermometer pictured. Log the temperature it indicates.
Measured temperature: 60 °F
